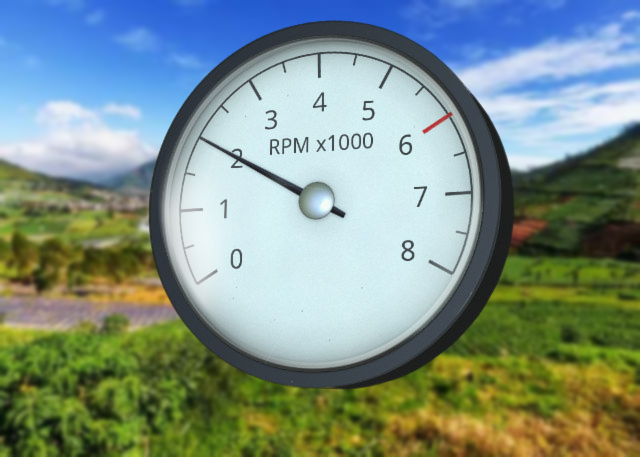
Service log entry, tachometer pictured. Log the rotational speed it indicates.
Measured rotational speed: 2000 rpm
